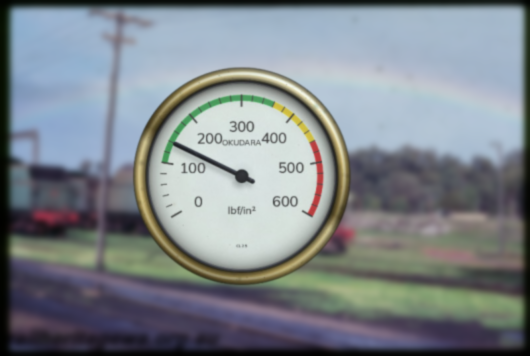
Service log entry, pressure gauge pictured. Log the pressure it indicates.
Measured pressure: 140 psi
